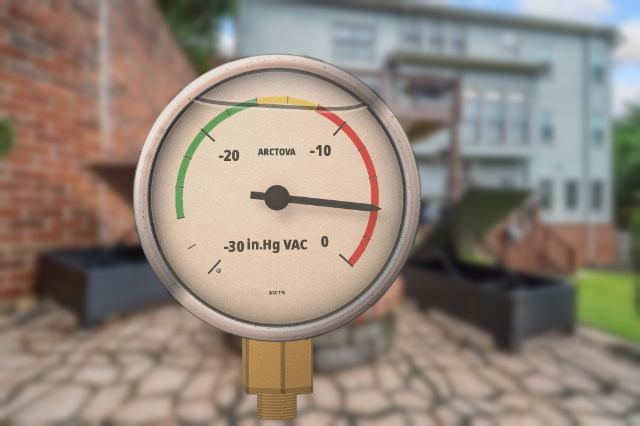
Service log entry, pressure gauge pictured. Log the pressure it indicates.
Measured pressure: -4 inHg
